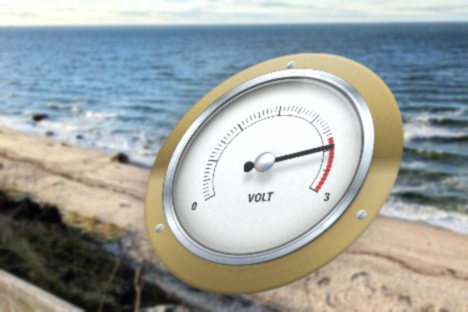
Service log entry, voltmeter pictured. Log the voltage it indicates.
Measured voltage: 2.5 V
